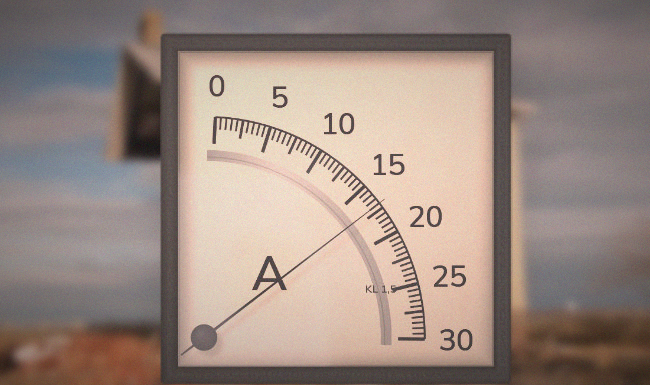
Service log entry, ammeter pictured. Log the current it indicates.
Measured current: 17 A
